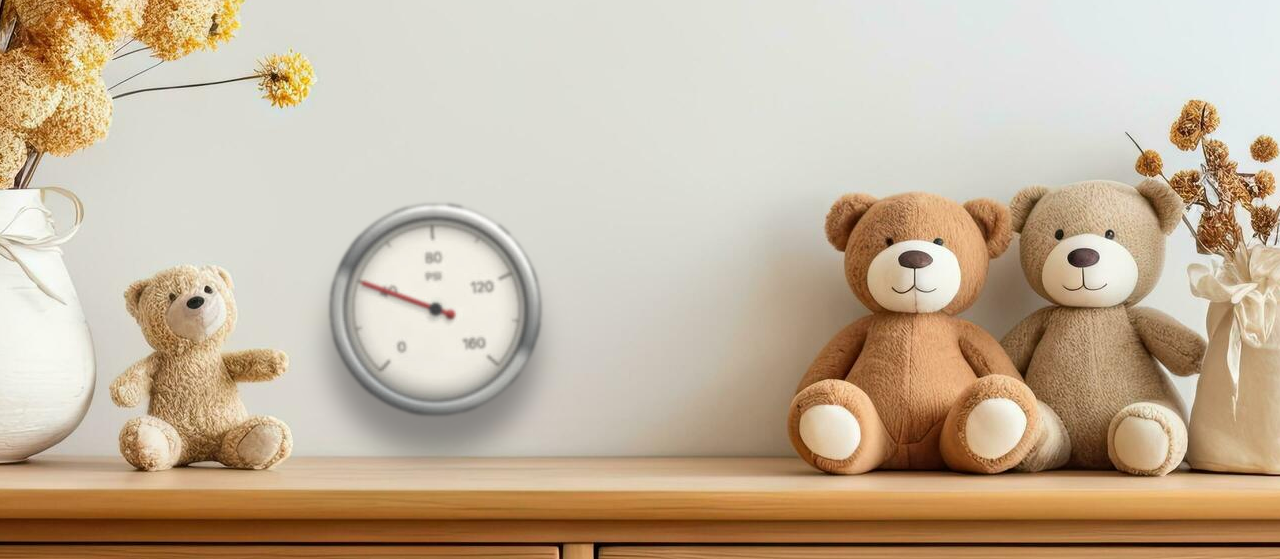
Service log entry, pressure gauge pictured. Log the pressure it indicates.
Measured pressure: 40 psi
